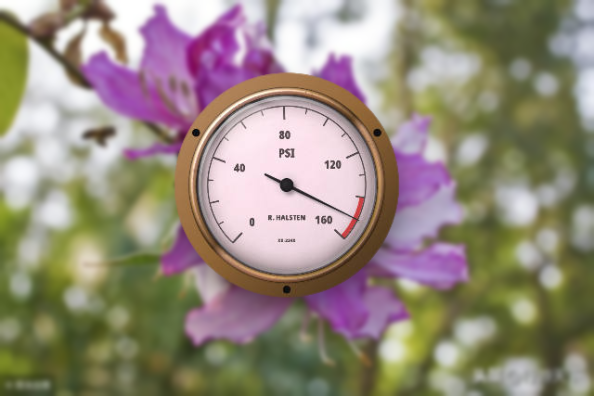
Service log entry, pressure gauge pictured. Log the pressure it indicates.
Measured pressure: 150 psi
